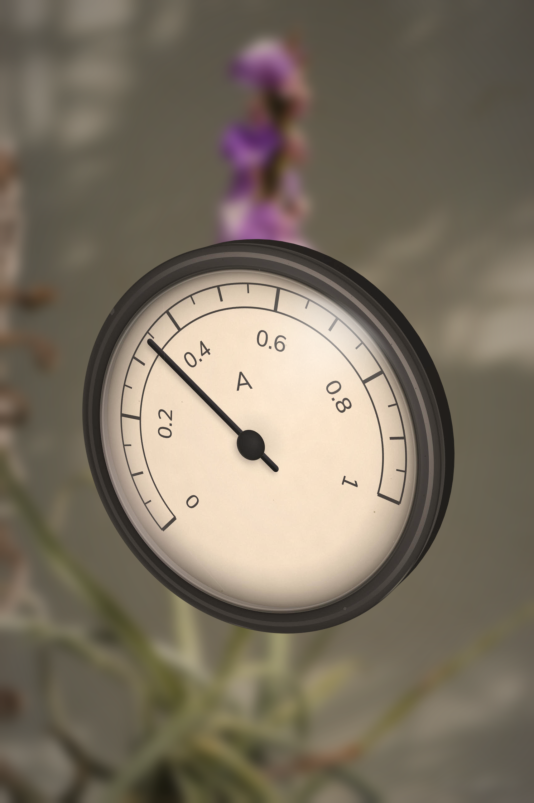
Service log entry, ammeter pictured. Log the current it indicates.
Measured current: 0.35 A
